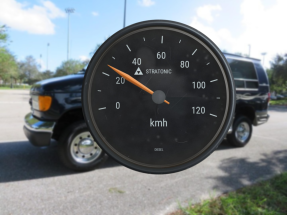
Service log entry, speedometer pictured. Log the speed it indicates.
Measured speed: 25 km/h
